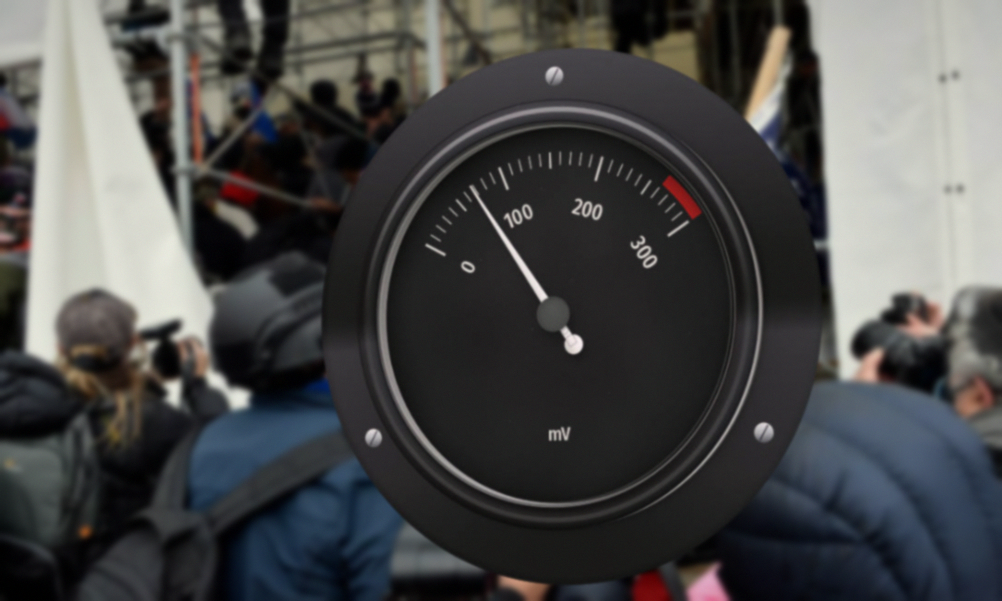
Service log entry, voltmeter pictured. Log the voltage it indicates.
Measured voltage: 70 mV
